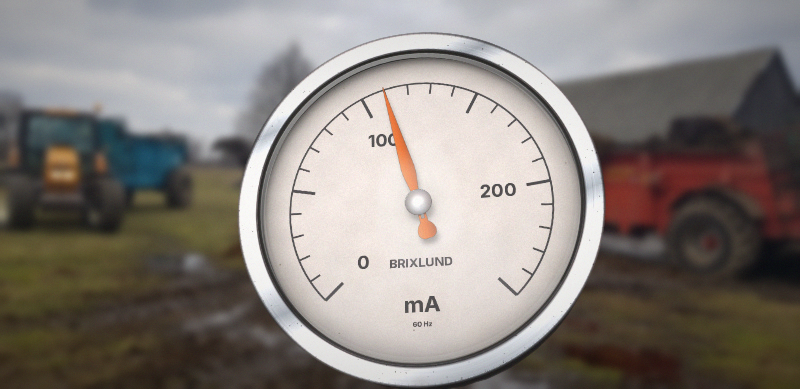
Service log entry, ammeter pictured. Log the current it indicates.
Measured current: 110 mA
